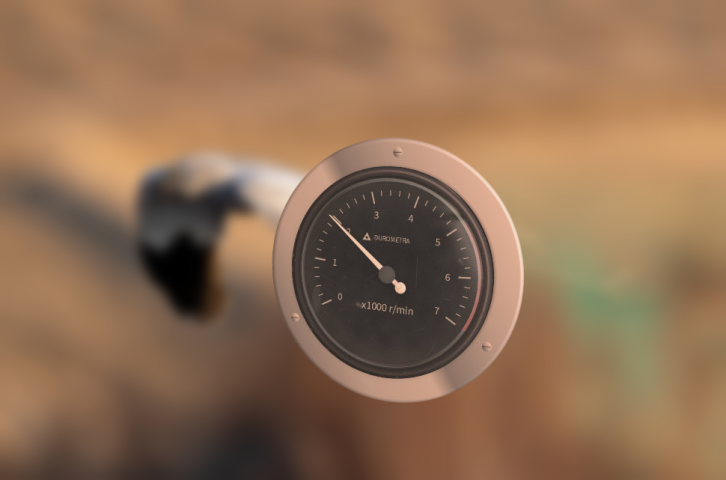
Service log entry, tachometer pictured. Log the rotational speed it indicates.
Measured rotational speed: 2000 rpm
